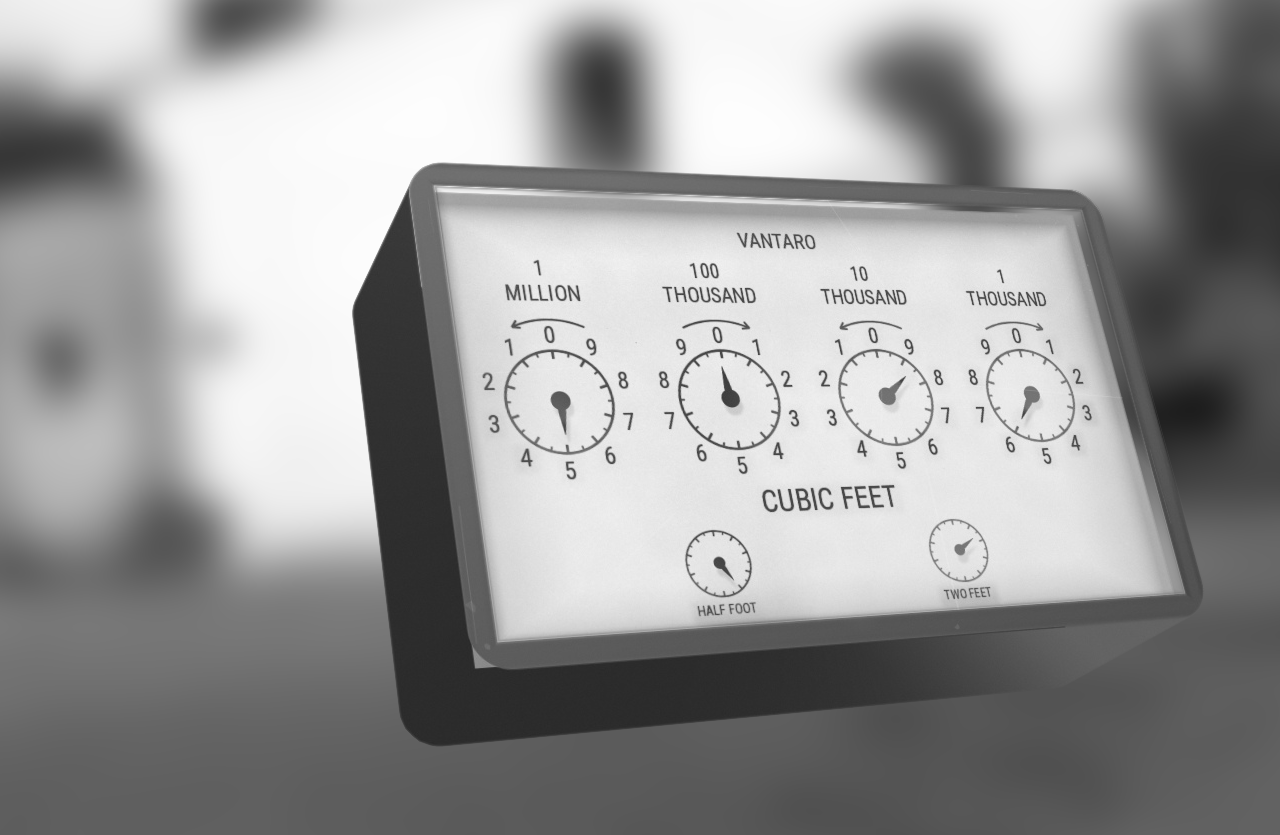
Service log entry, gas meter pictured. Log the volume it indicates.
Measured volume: 498600 ft³
